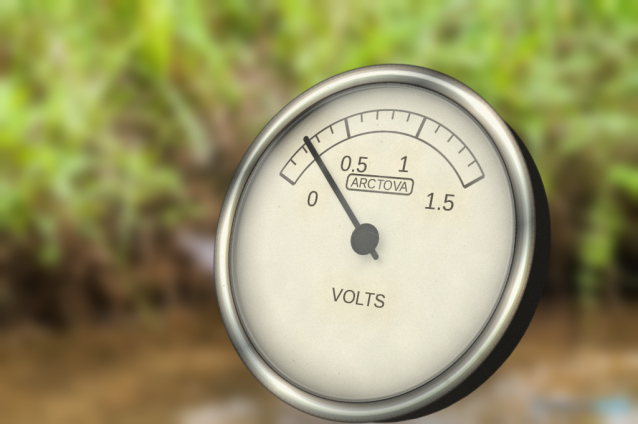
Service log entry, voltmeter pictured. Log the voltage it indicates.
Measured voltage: 0.25 V
